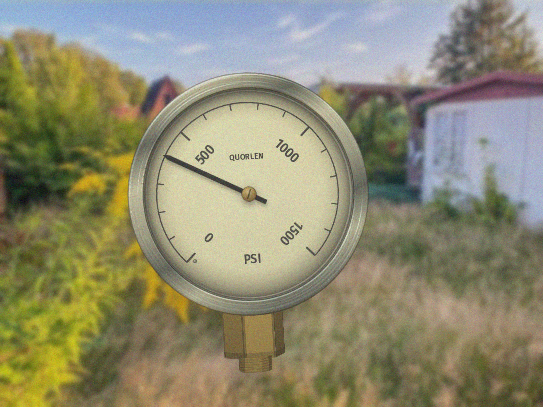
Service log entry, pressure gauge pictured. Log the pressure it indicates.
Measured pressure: 400 psi
